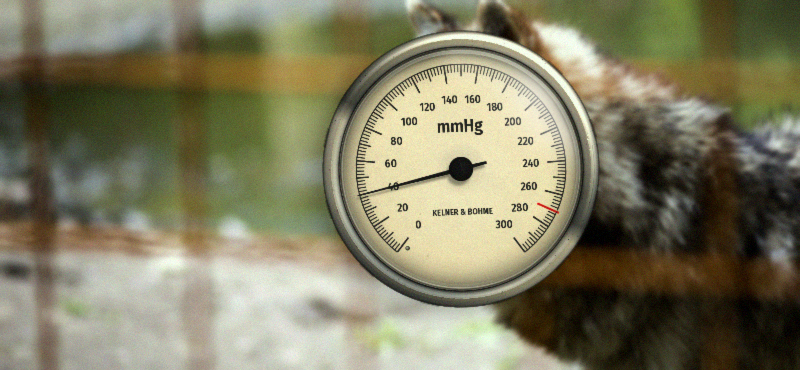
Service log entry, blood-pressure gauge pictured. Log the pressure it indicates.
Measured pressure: 40 mmHg
